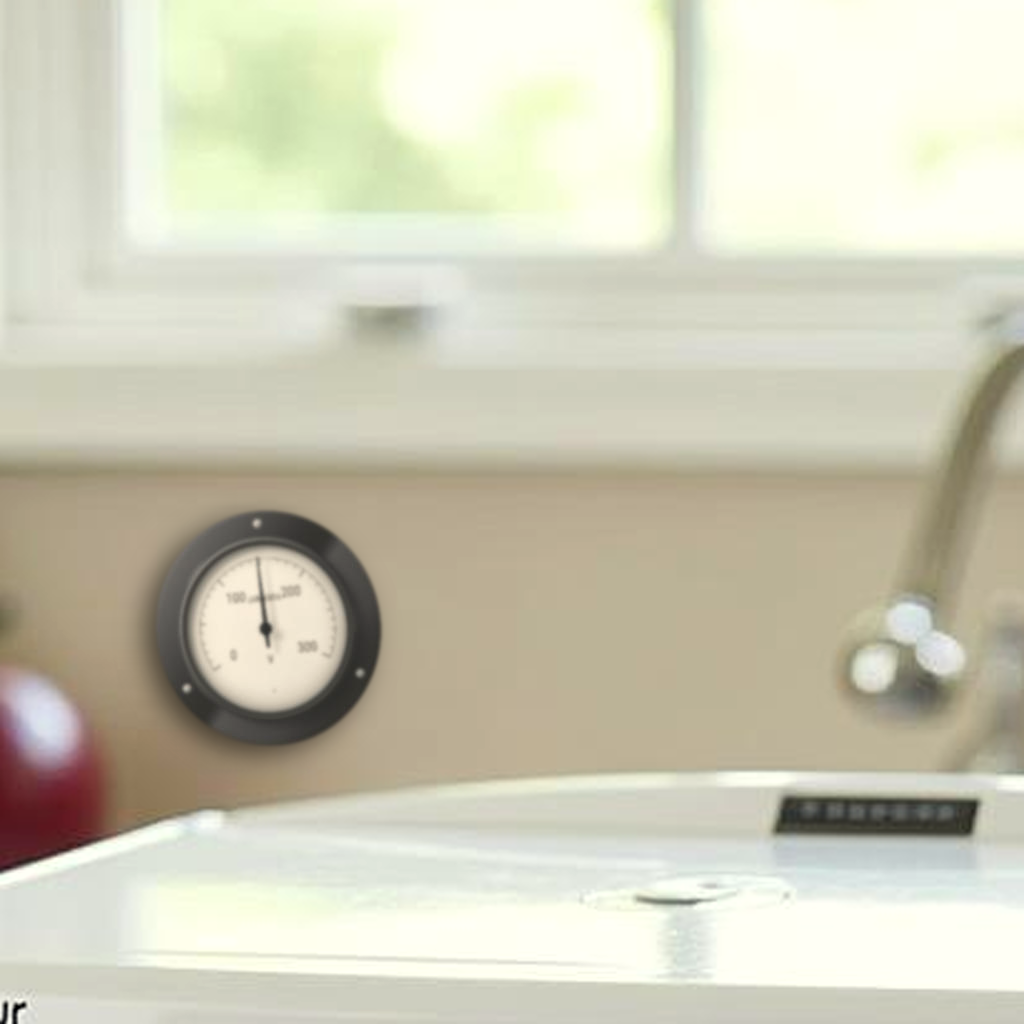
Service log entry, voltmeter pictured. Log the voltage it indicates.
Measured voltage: 150 V
